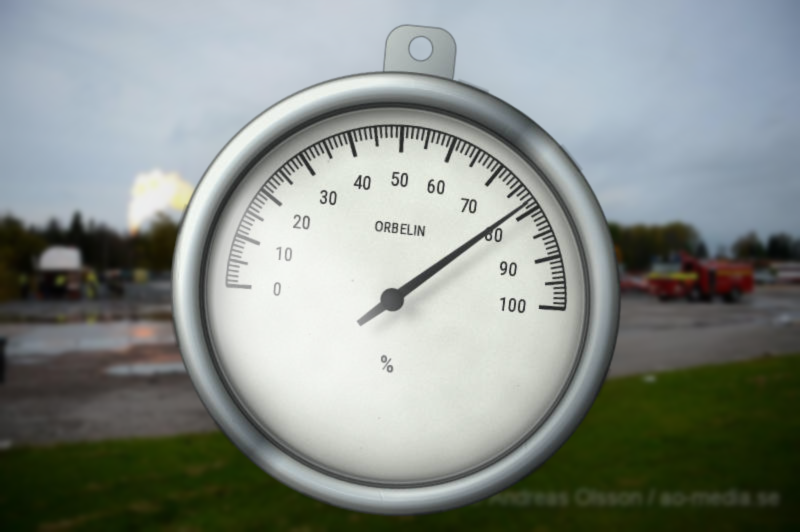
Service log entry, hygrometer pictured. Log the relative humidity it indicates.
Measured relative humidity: 78 %
